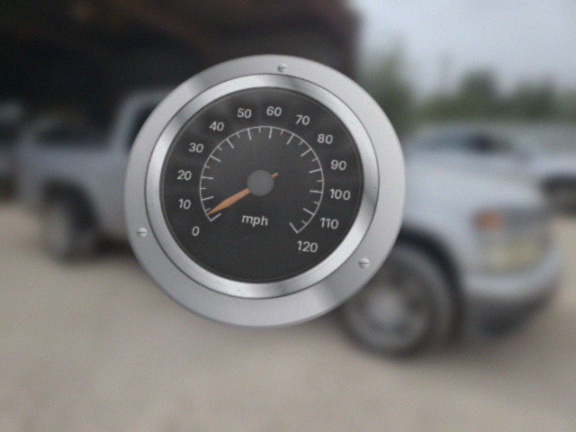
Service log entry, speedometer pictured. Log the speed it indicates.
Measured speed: 2.5 mph
